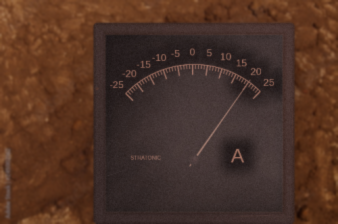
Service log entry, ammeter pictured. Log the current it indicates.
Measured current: 20 A
